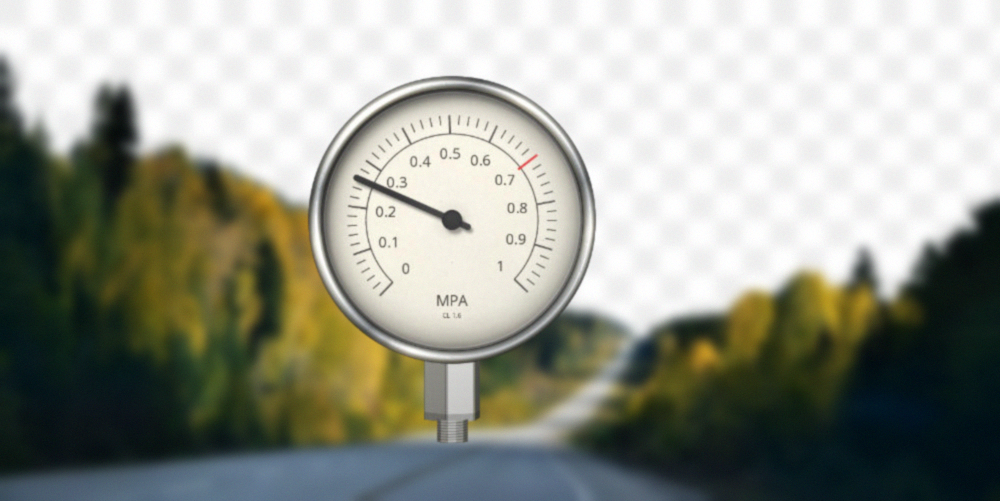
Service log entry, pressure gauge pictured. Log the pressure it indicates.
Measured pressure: 0.26 MPa
